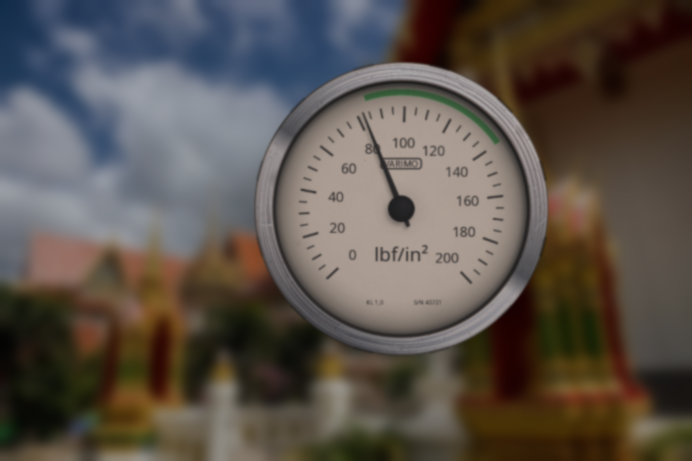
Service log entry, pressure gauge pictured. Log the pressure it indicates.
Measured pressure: 82.5 psi
